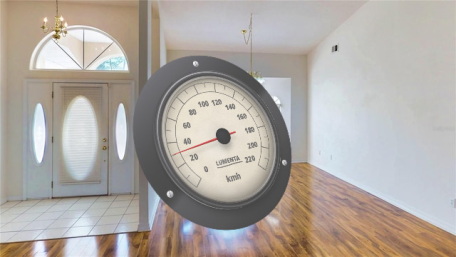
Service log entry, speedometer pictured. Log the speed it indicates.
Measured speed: 30 km/h
